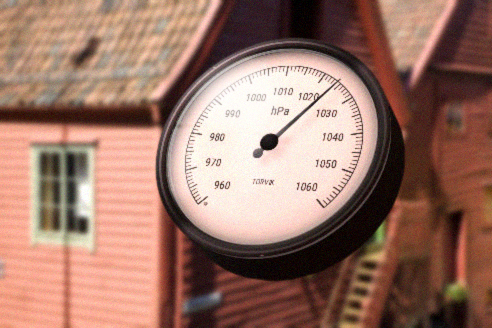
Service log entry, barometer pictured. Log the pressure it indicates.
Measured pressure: 1025 hPa
